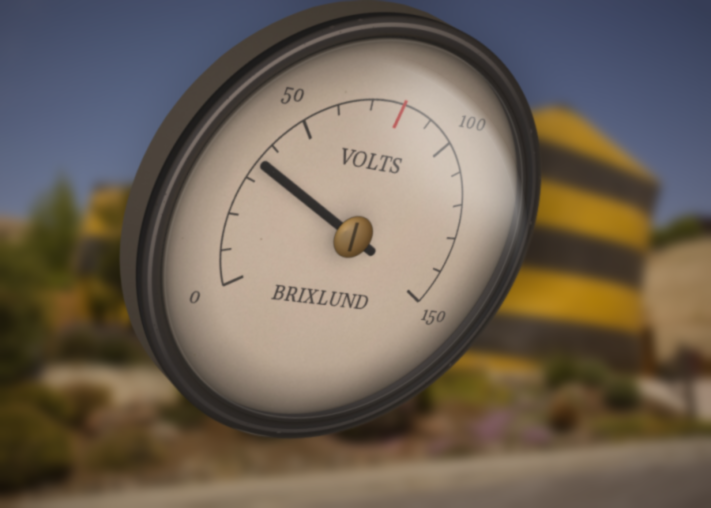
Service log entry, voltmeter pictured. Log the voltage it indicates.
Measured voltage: 35 V
